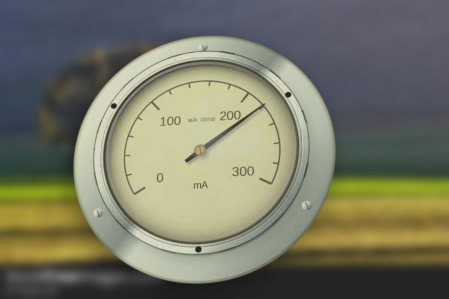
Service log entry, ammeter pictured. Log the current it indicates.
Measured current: 220 mA
